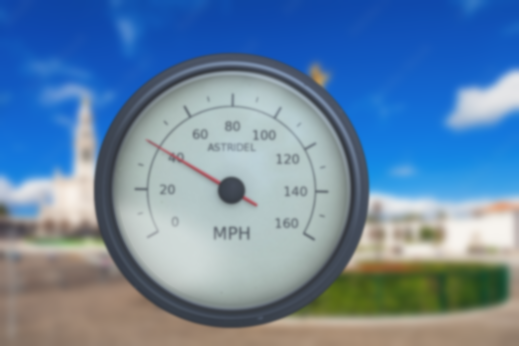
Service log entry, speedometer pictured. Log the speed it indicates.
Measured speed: 40 mph
